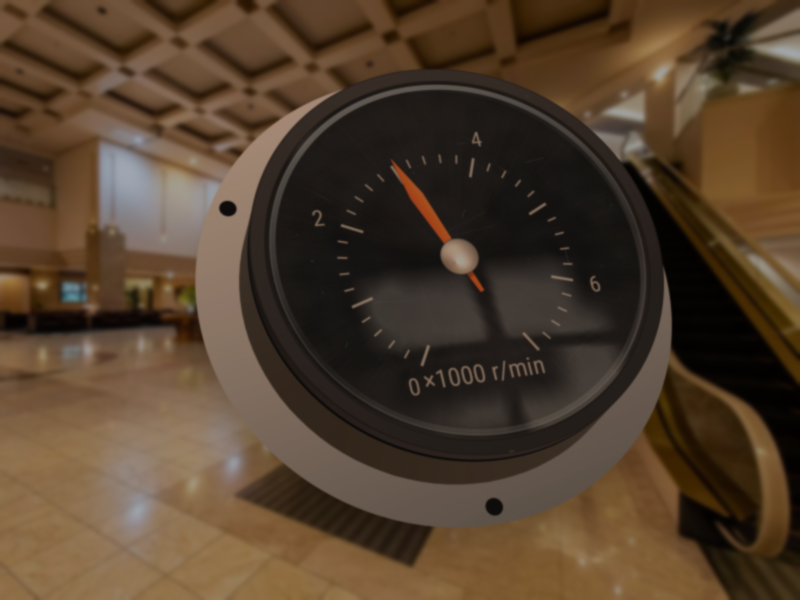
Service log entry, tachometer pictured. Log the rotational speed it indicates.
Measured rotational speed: 3000 rpm
